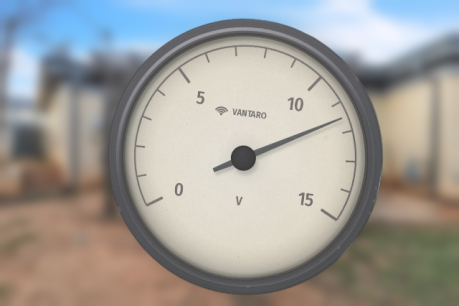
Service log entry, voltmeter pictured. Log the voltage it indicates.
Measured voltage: 11.5 V
